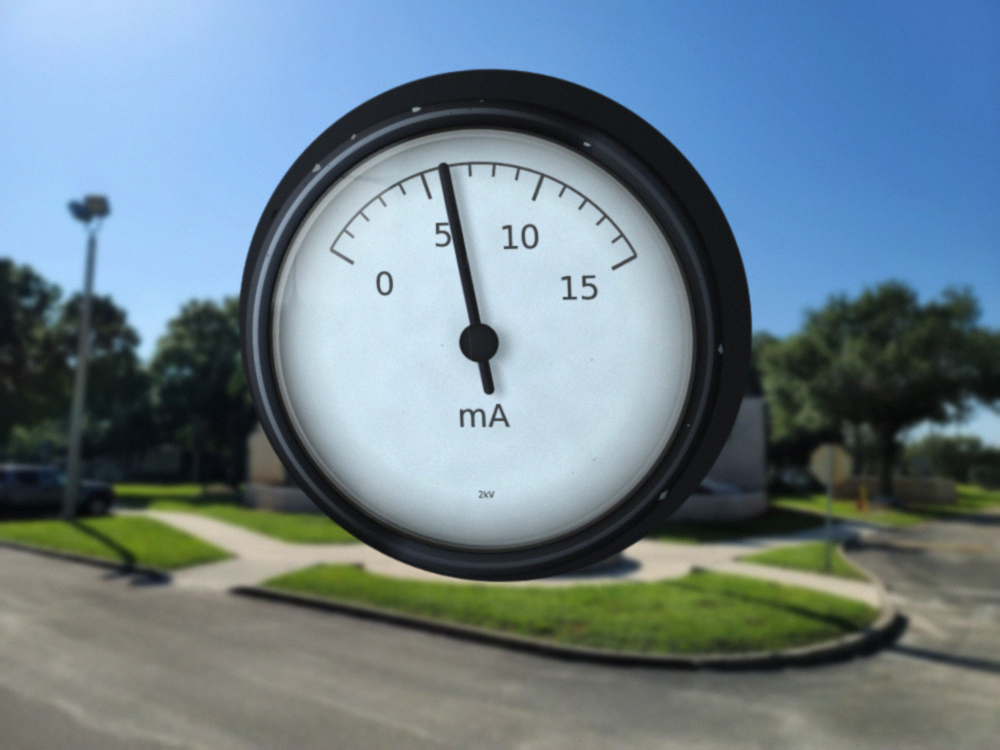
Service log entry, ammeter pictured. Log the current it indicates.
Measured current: 6 mA
